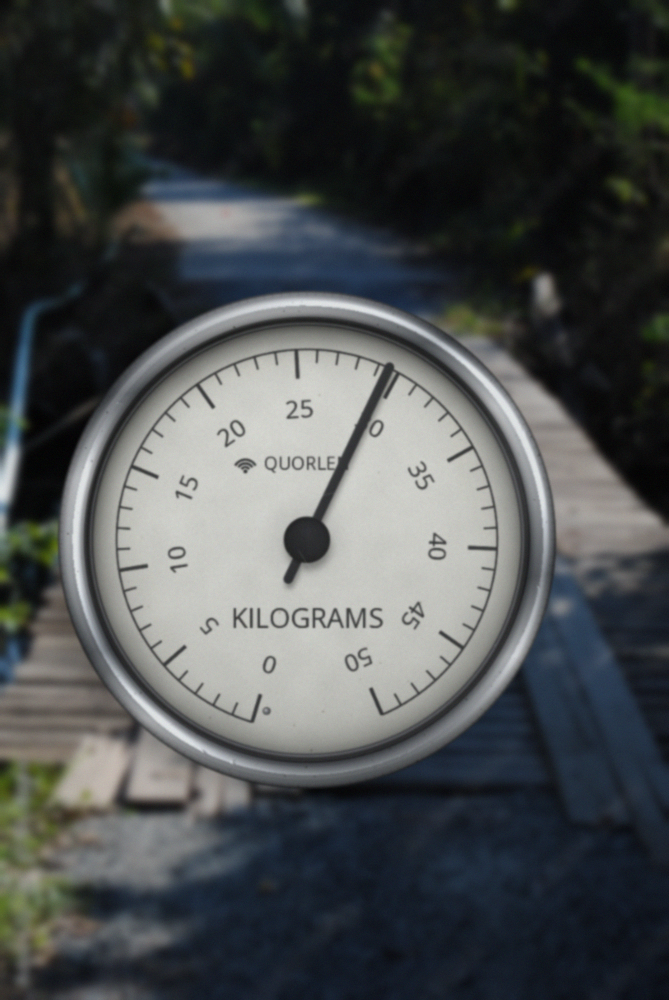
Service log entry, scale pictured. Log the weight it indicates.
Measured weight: 29.5 kg
